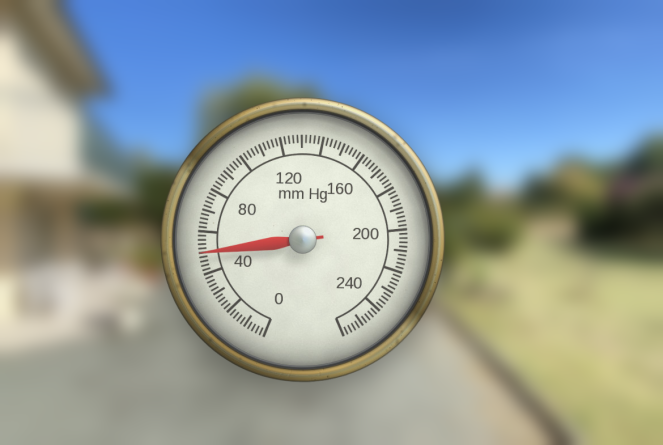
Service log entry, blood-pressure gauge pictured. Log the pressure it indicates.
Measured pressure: 50 mmHg
